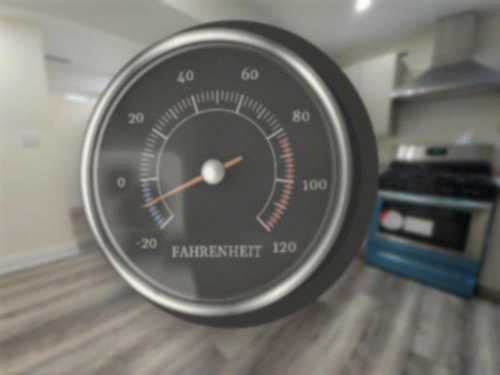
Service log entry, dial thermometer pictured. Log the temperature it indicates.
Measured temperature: -10 °F
